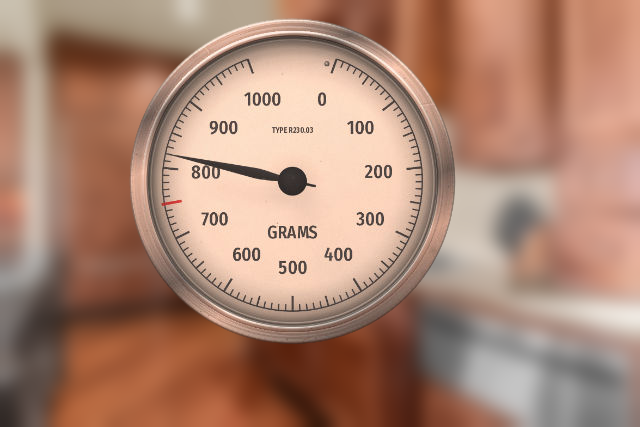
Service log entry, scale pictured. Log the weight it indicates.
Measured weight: 820 g
